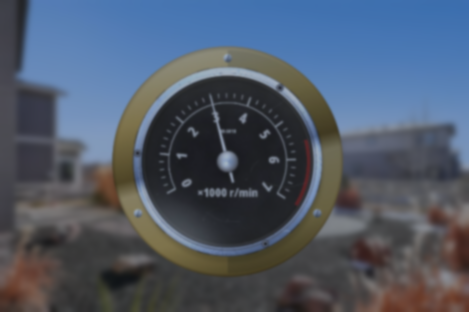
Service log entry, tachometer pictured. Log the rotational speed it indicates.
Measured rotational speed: 3000 rpm
